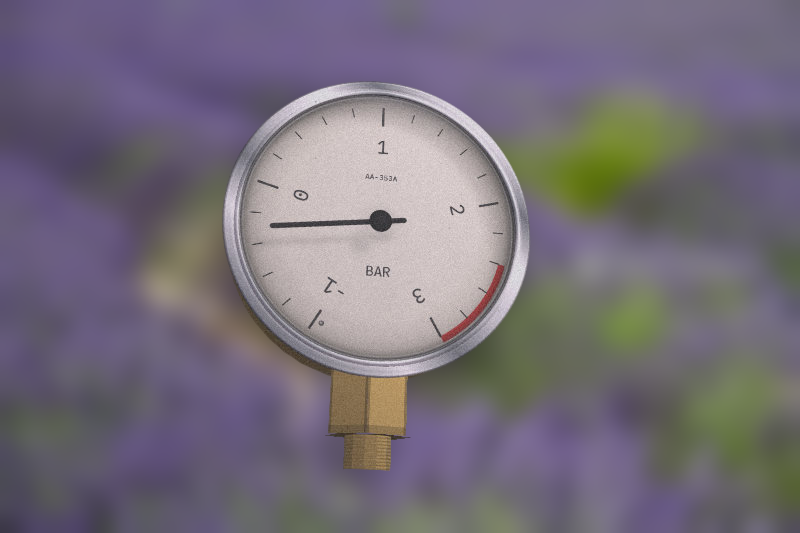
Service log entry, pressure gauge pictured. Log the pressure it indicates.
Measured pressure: -0.3 bar
